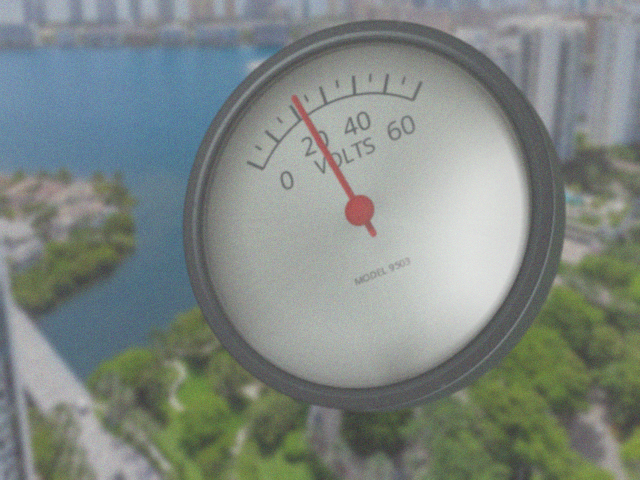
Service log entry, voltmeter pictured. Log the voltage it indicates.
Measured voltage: 22.5 V
